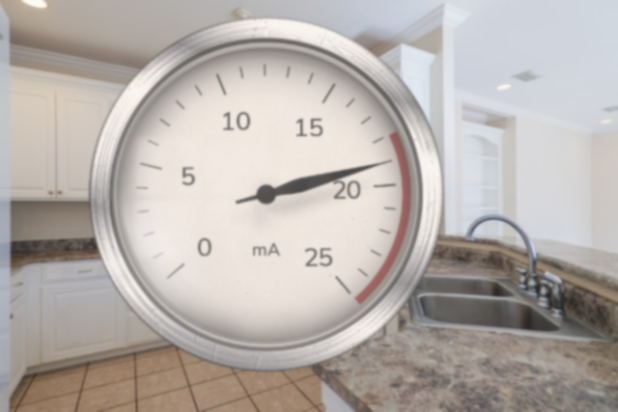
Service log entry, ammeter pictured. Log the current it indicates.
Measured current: 19 mA
